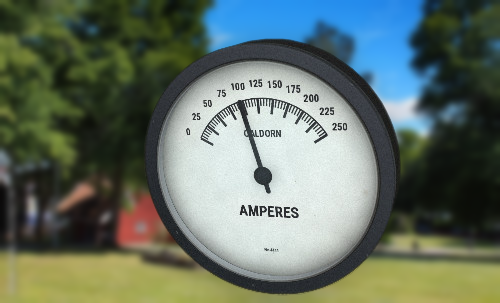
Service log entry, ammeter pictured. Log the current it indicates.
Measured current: 100 A
